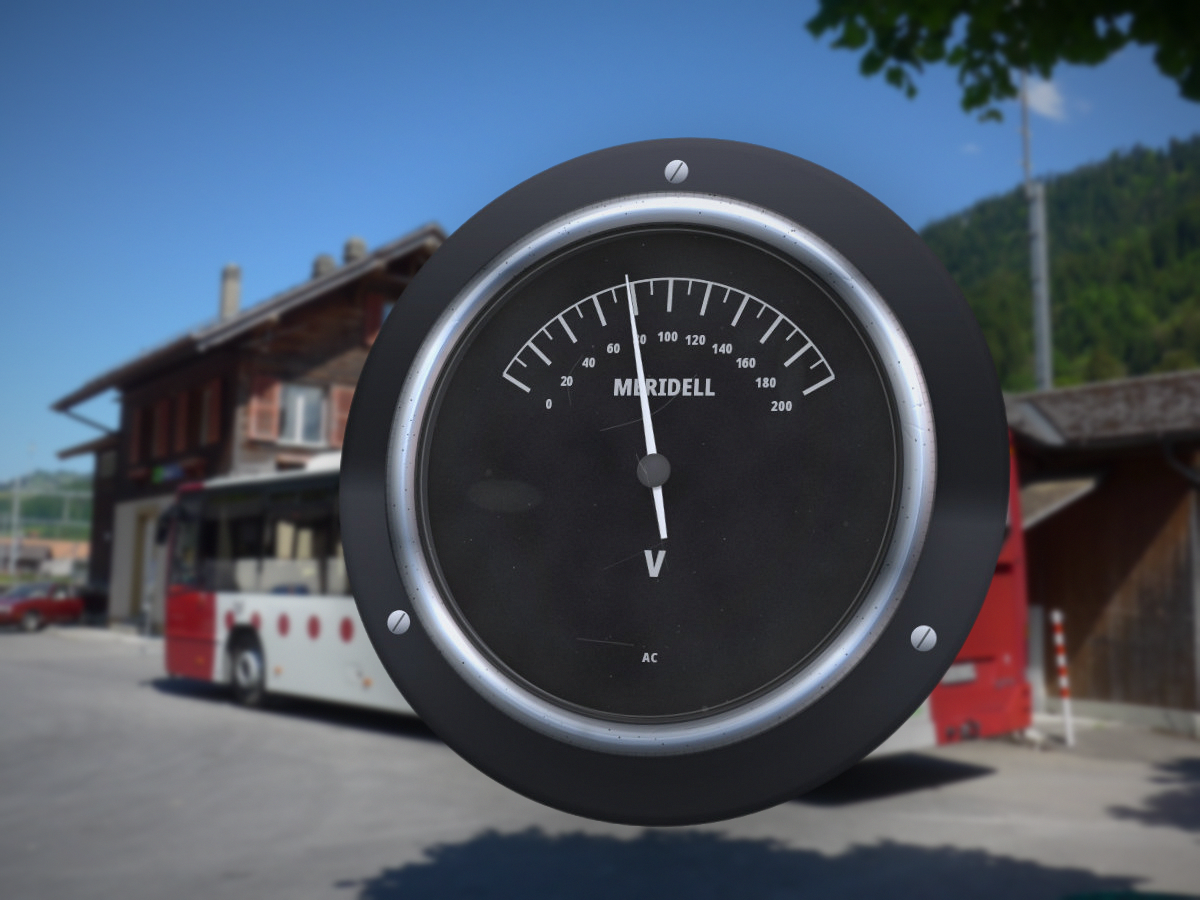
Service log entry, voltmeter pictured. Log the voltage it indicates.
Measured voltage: 80 V
